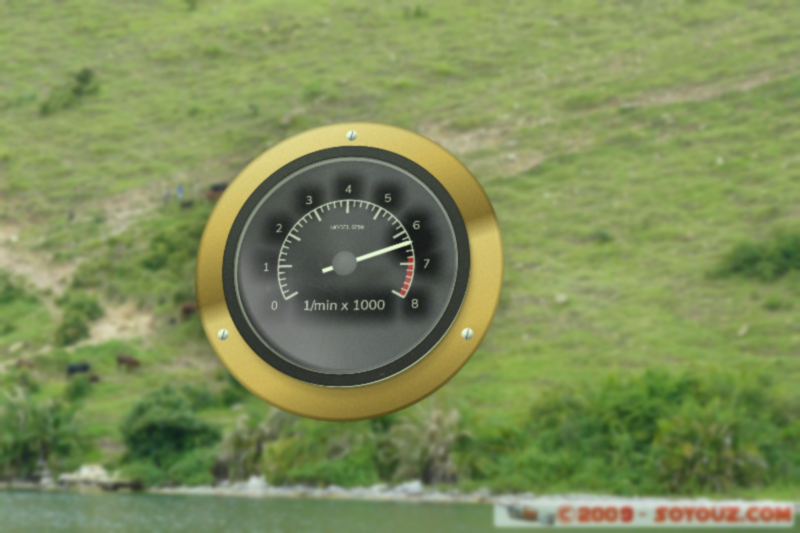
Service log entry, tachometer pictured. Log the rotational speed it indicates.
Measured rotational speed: 6400 rpm
